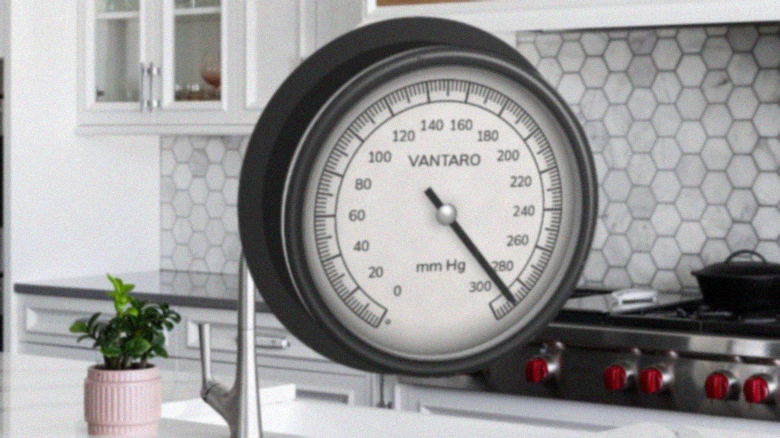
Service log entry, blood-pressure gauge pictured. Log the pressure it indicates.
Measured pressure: 290 mmHg
